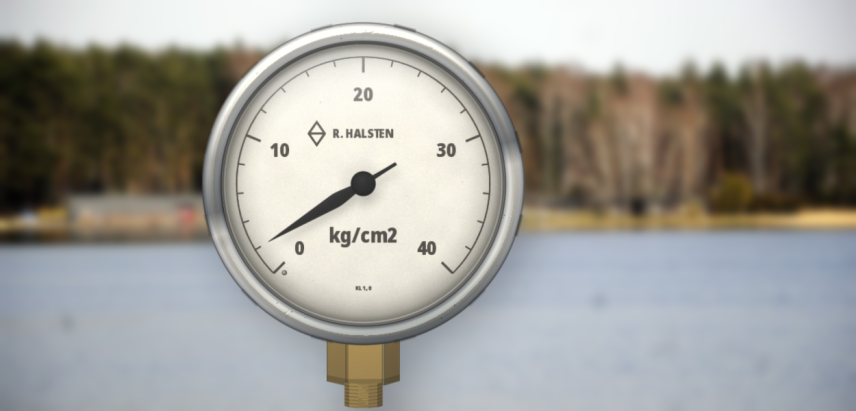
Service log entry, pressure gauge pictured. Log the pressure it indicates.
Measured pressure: 2 kg/cm²
